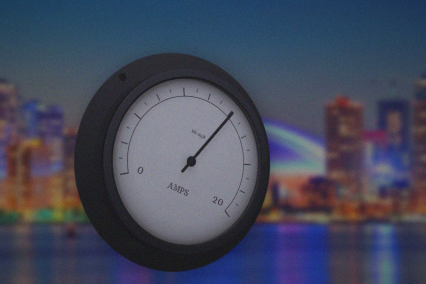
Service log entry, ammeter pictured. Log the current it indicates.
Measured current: 12 A
